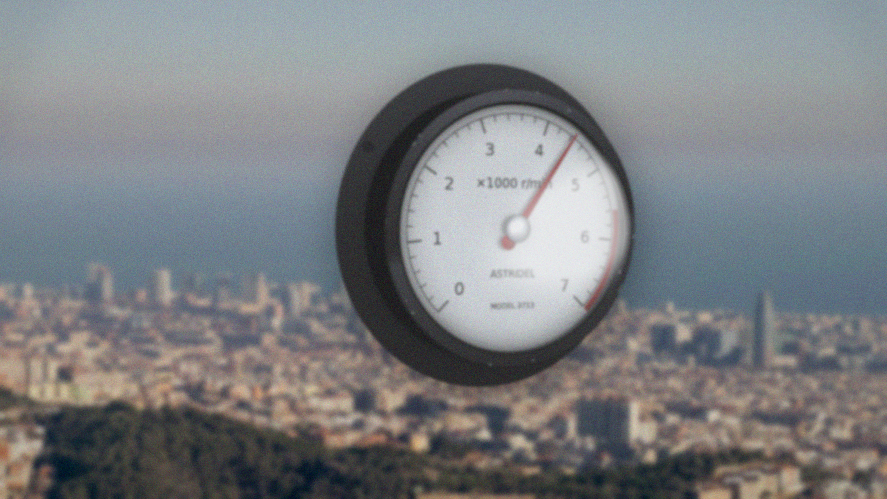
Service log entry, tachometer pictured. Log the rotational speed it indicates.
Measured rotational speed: 4400 rpm
